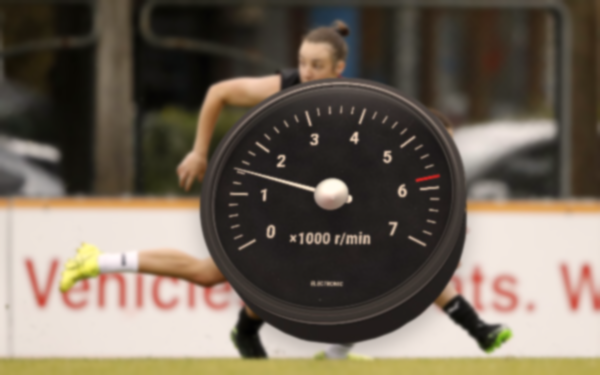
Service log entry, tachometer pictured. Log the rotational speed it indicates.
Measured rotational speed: 1400 rpm
